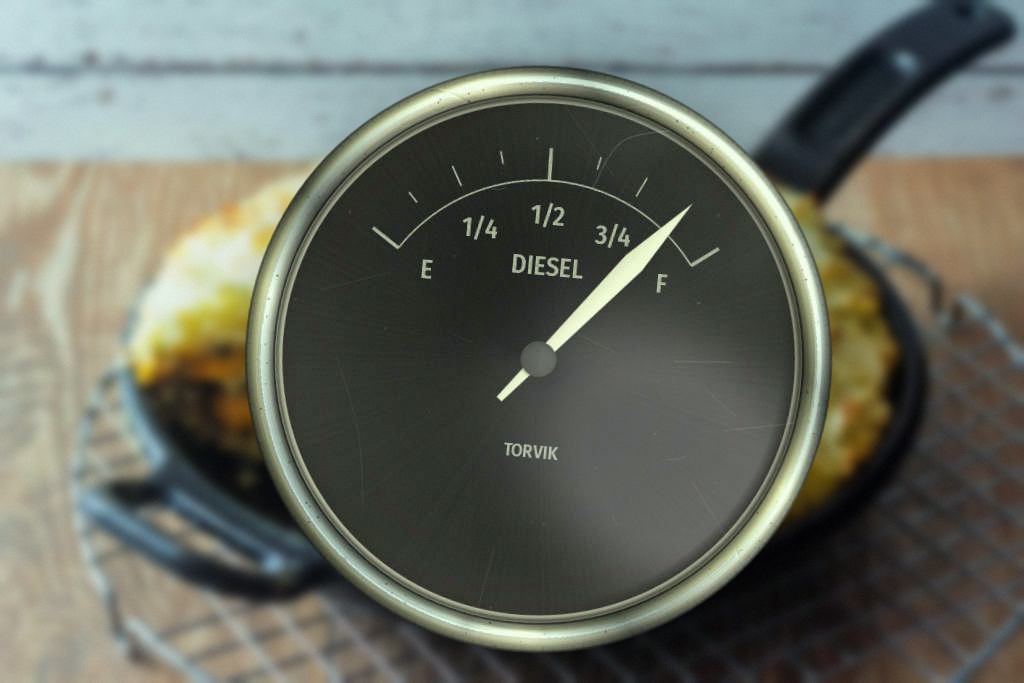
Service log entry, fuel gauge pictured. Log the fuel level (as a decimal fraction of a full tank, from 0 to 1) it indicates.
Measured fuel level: 0.875
